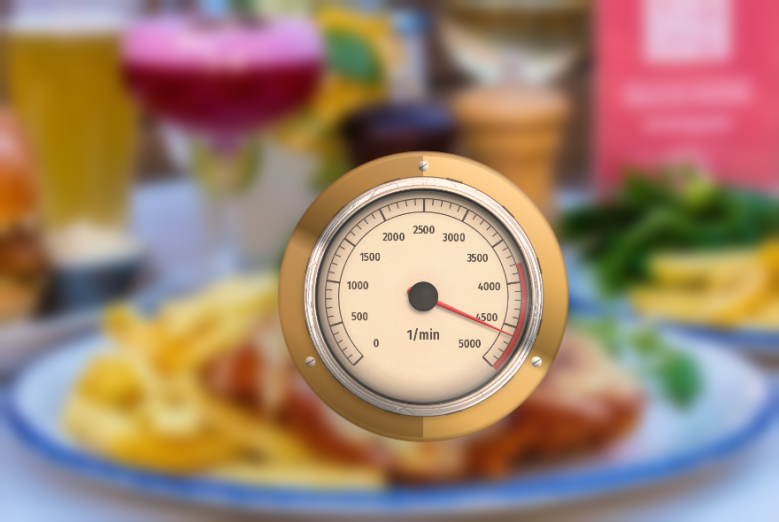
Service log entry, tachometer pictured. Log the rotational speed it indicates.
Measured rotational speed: 4600 rpm
